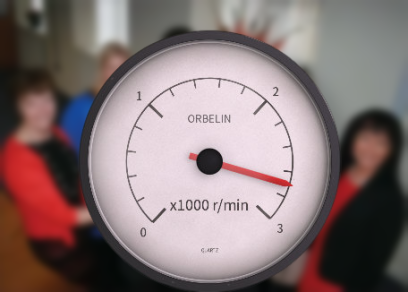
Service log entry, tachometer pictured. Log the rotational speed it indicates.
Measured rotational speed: 2700 rpm
